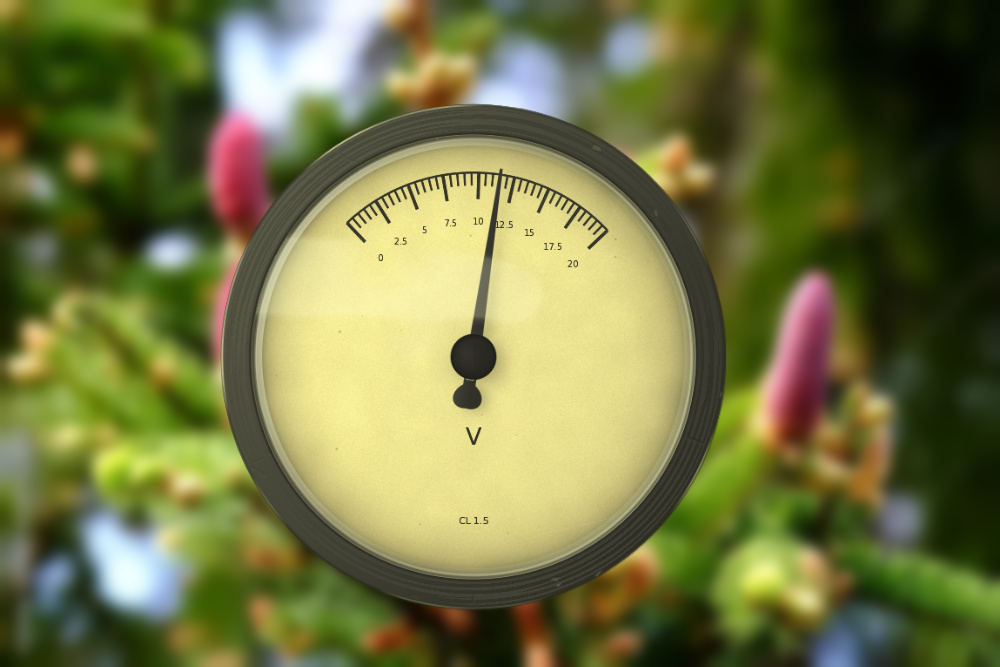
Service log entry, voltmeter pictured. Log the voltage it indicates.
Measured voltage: 11.5 V
